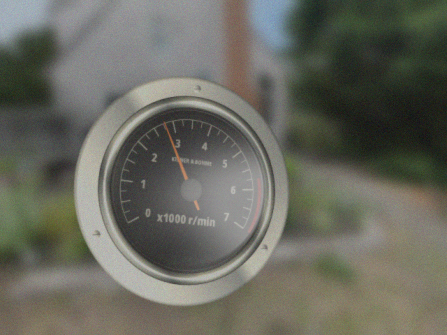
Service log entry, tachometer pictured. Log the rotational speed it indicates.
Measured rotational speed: 2750 rpm
